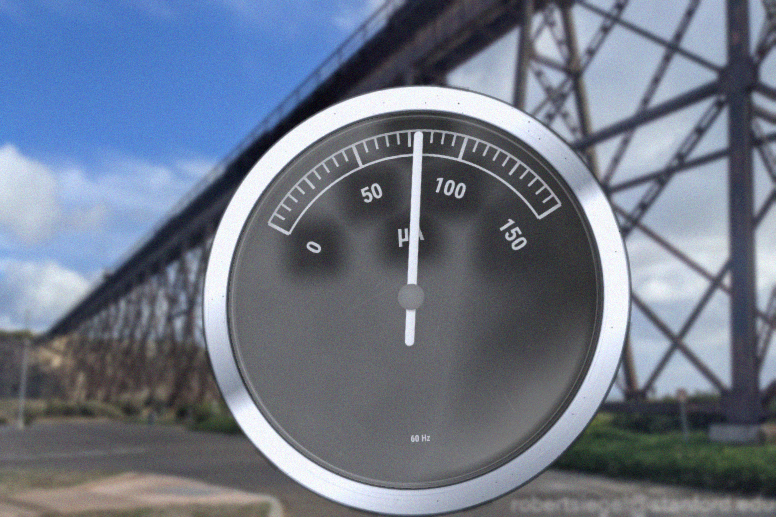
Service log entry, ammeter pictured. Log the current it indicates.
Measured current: 80 µA
